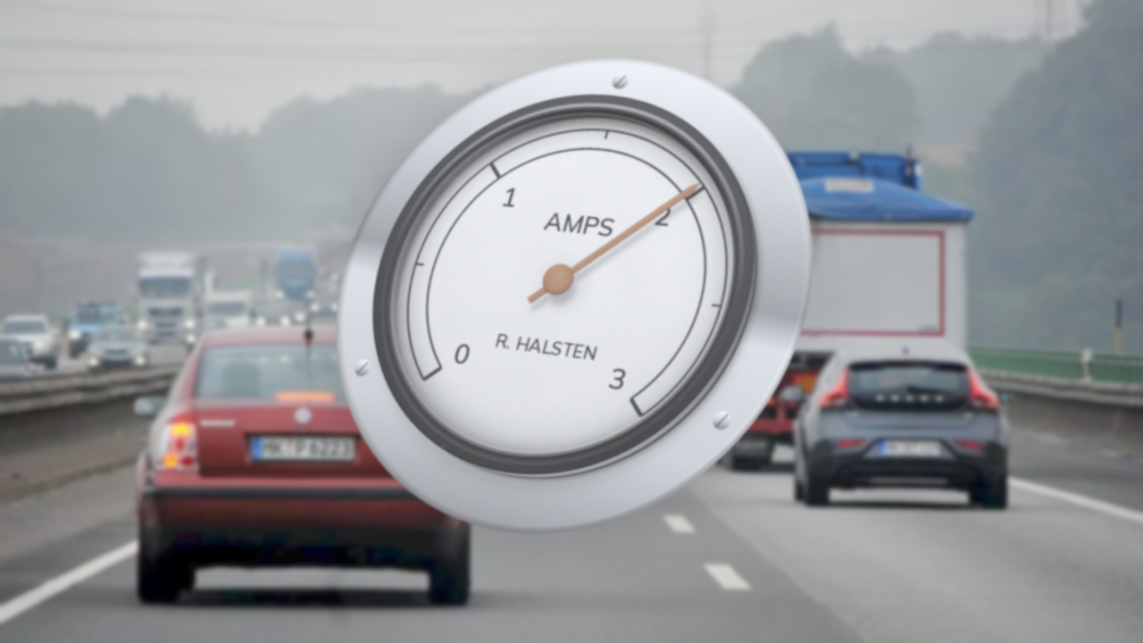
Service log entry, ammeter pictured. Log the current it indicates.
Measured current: 2 A
